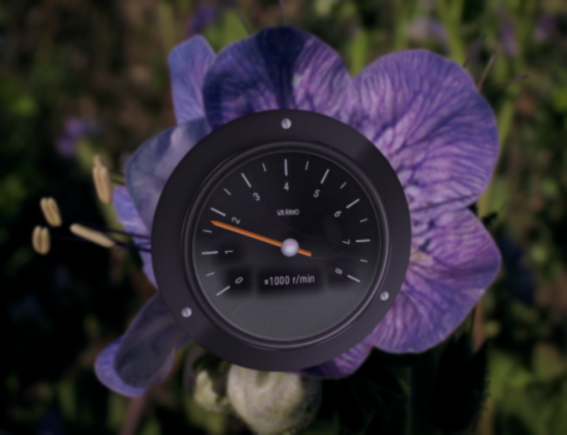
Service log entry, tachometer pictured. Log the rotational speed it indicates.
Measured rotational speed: 1750 rpm
